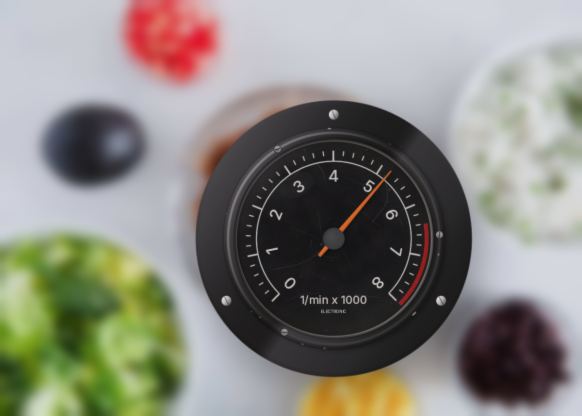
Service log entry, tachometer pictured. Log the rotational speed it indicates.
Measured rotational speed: 5200 rpm
